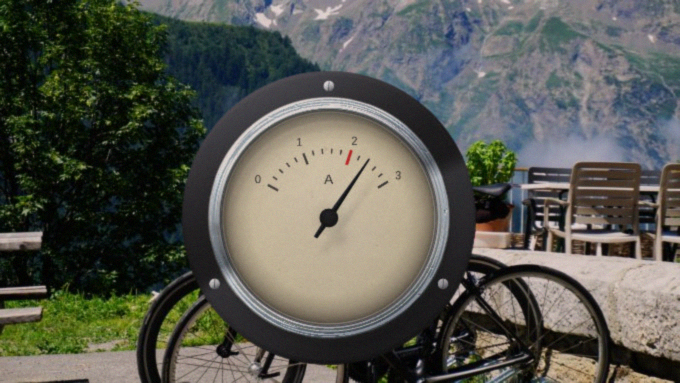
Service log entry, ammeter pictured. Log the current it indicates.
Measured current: 2.4 A
